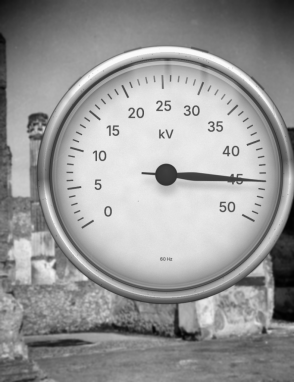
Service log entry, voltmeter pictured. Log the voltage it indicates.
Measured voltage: 45 kV
